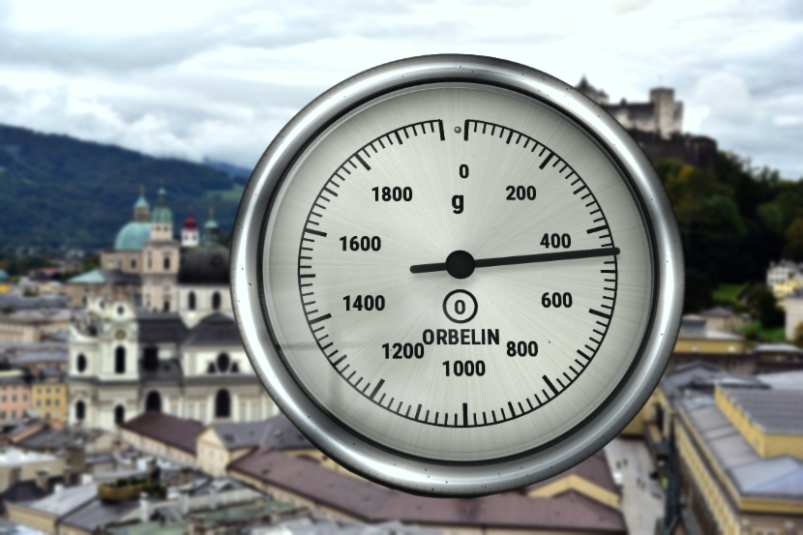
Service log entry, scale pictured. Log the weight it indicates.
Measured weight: 460 g
